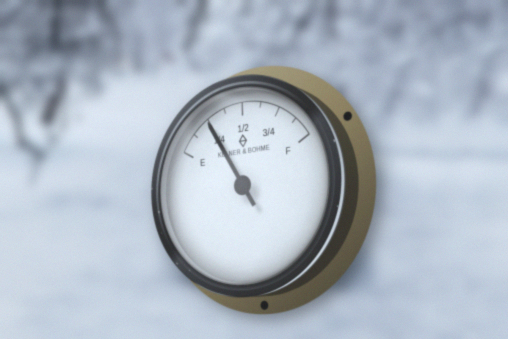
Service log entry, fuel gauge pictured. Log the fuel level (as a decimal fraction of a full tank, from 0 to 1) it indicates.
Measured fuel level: 0.25
